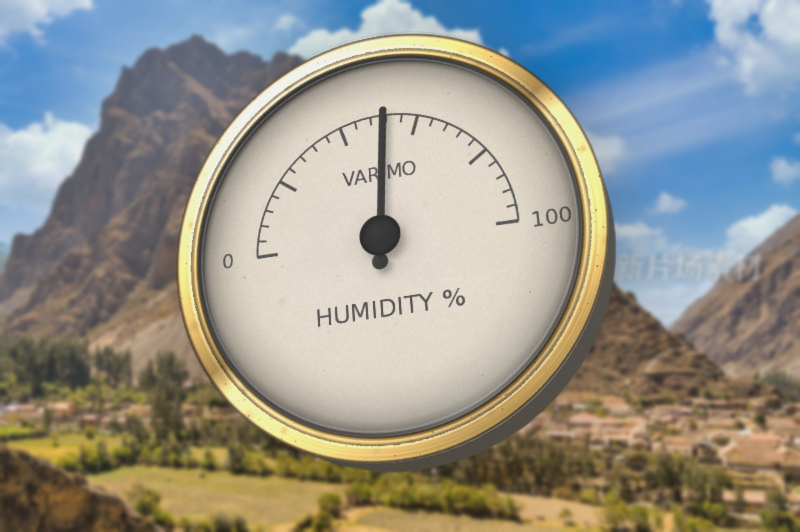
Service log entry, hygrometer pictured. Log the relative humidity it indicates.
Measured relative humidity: 52 %
